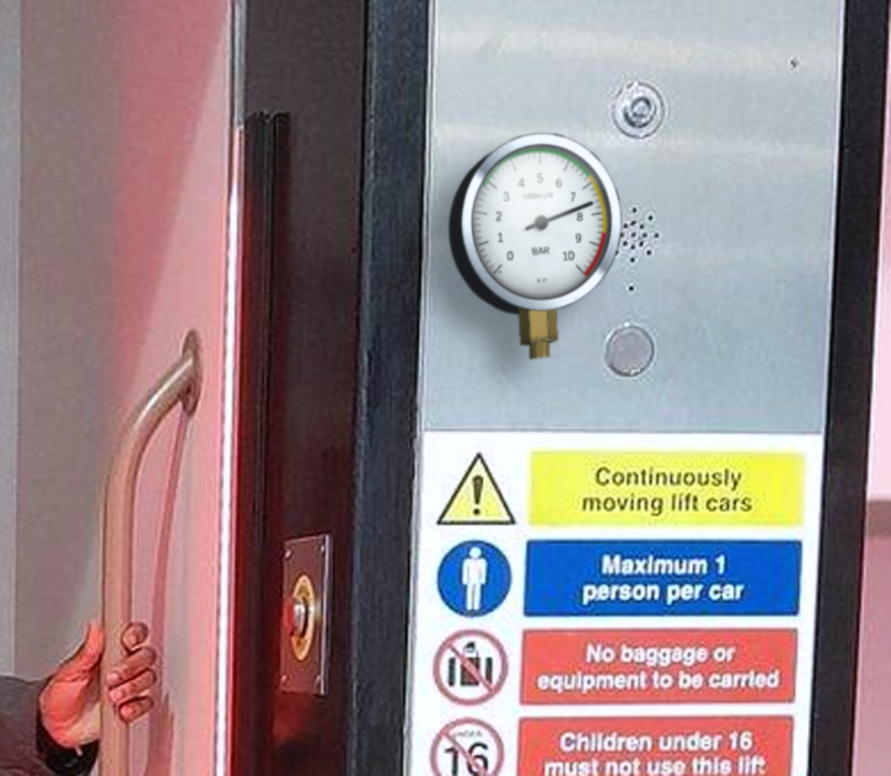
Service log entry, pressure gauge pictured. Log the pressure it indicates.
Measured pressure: 7.6 bar
